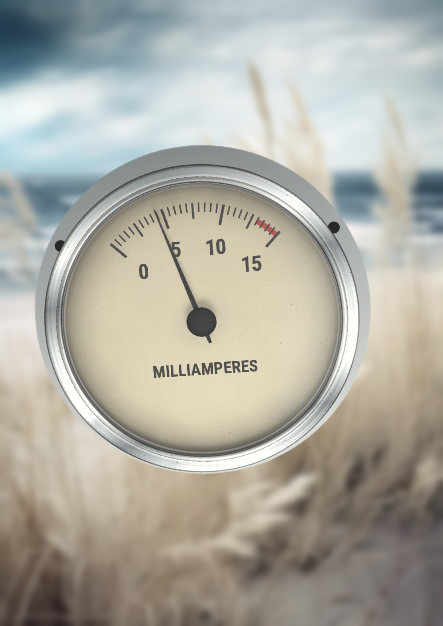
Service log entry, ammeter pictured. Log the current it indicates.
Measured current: 4.5 mA
